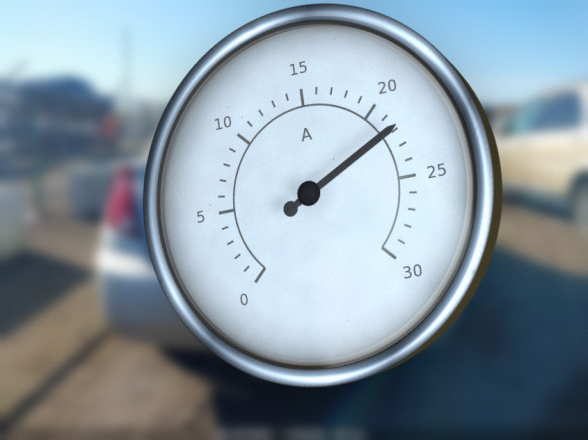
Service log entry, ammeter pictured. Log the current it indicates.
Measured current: 22 A
